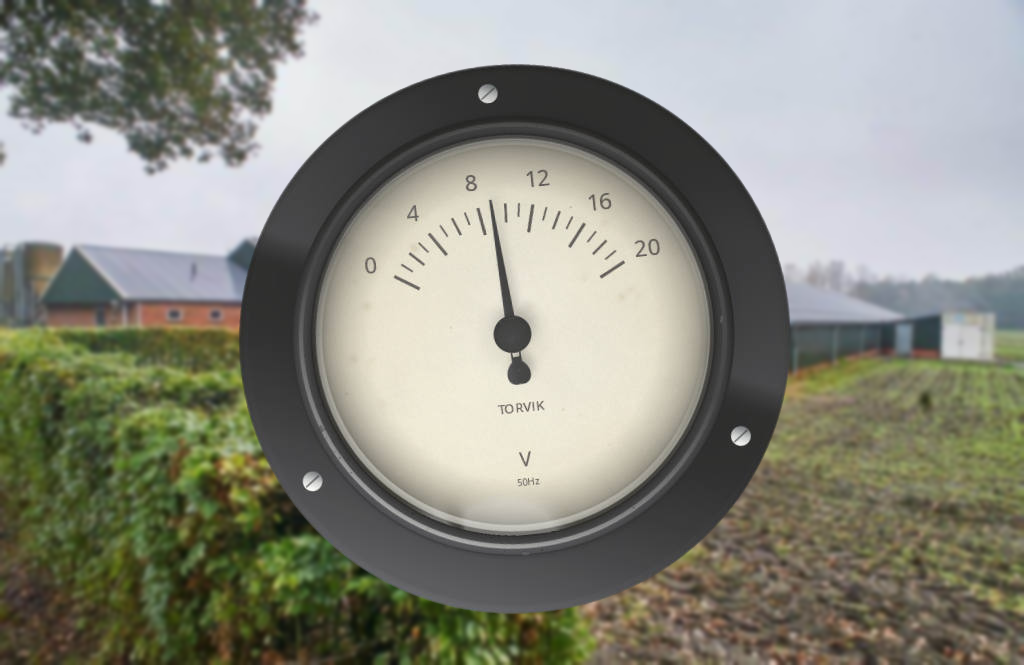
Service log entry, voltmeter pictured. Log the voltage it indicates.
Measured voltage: 9 V
